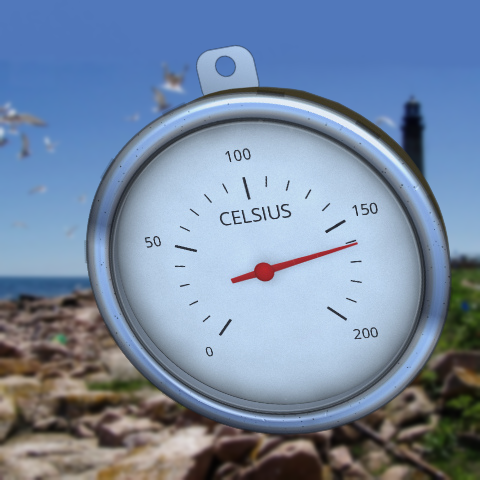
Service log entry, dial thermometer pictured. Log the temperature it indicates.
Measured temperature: 160 °C
